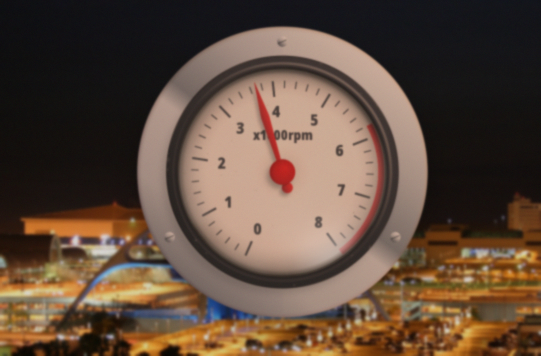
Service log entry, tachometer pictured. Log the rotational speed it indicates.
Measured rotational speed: 3700 rpm
